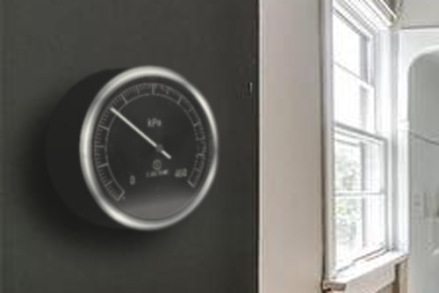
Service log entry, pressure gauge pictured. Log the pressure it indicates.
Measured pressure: 125 kPa
